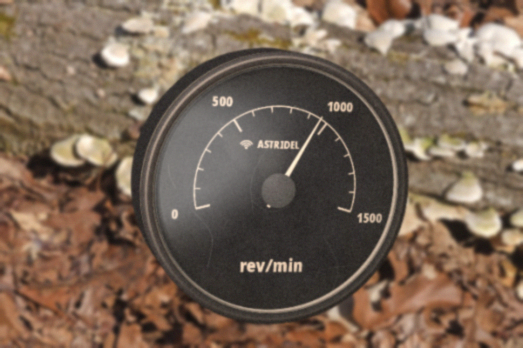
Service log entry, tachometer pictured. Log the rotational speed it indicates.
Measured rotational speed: 950 rpm
